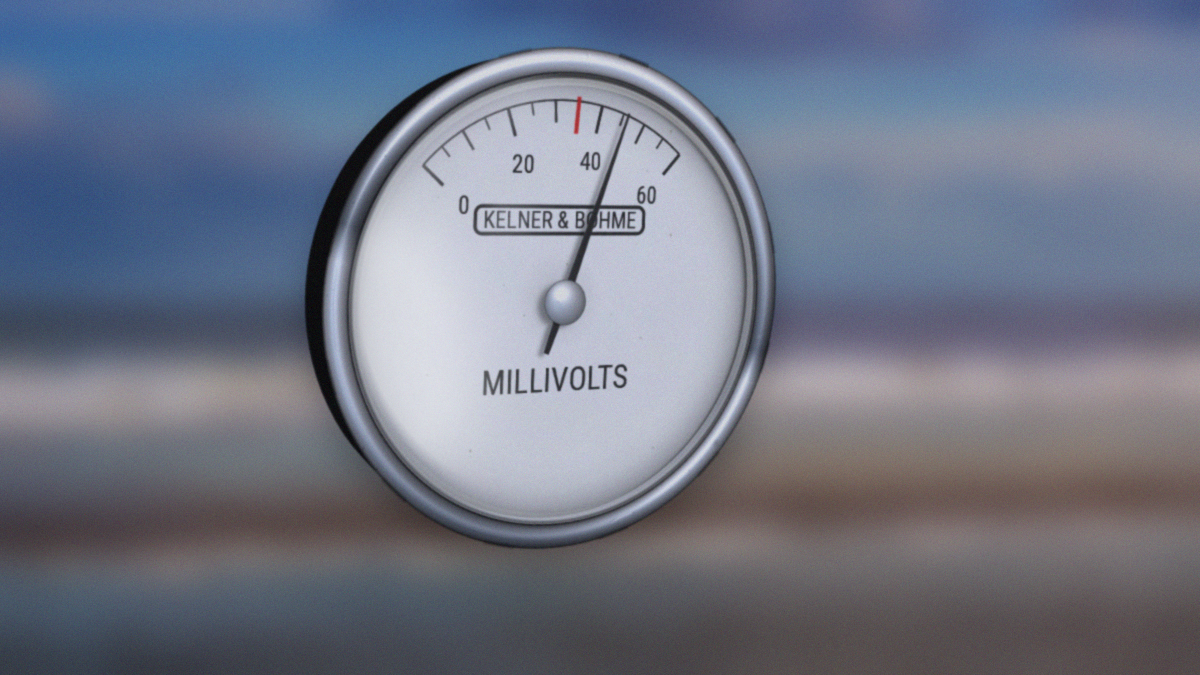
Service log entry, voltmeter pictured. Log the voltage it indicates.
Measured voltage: 45 mV
